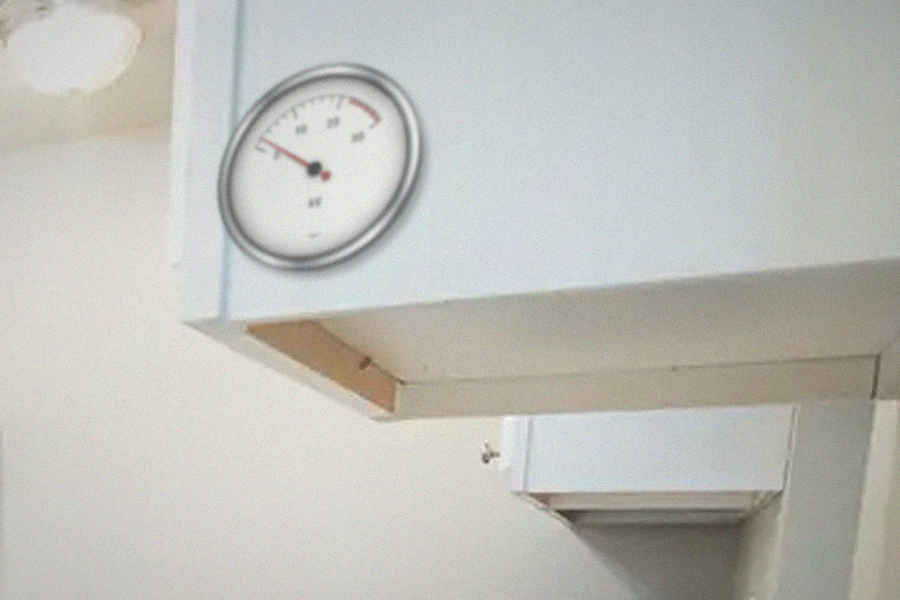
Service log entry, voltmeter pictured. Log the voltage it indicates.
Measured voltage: 2 kV
